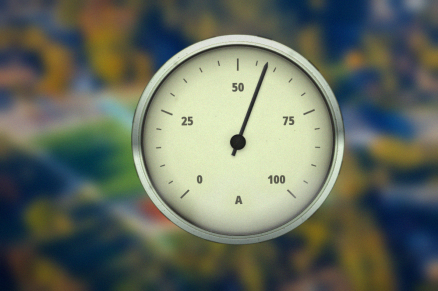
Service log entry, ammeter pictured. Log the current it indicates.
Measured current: 57.5 A
